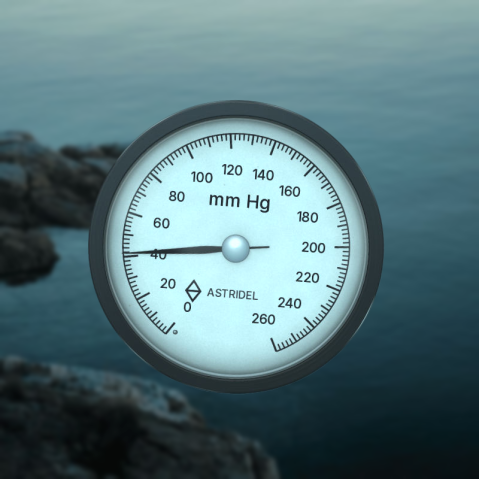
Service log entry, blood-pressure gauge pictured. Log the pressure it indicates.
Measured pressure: 42 mmHg
